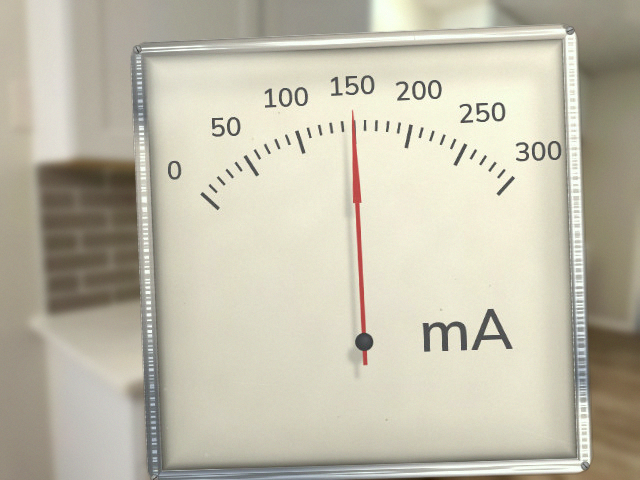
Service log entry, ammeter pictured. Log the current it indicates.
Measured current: 150 mA
